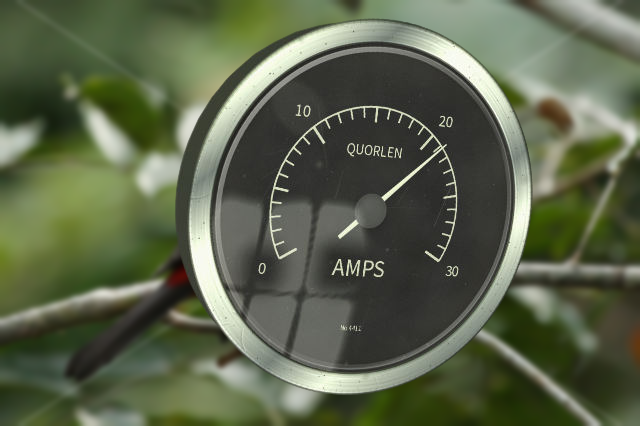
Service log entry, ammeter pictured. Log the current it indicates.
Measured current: 21 A
